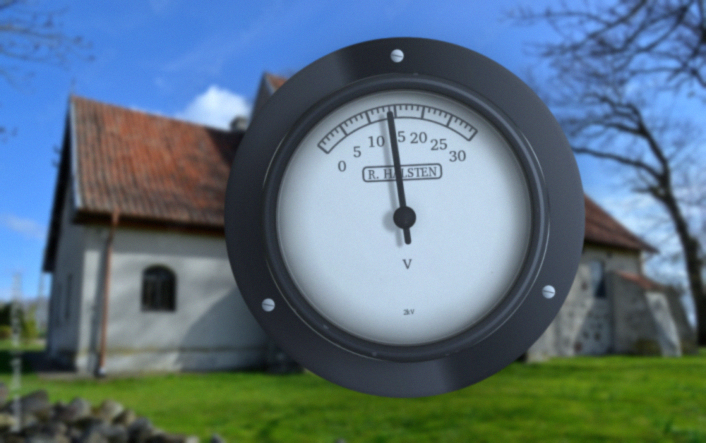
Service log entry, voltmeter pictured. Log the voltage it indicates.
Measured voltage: 14 V
